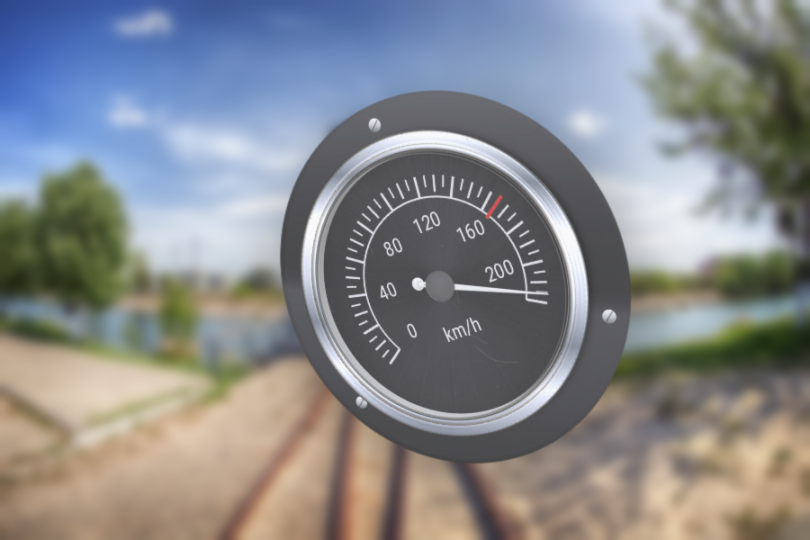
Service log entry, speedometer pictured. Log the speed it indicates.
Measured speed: 215 km/h
